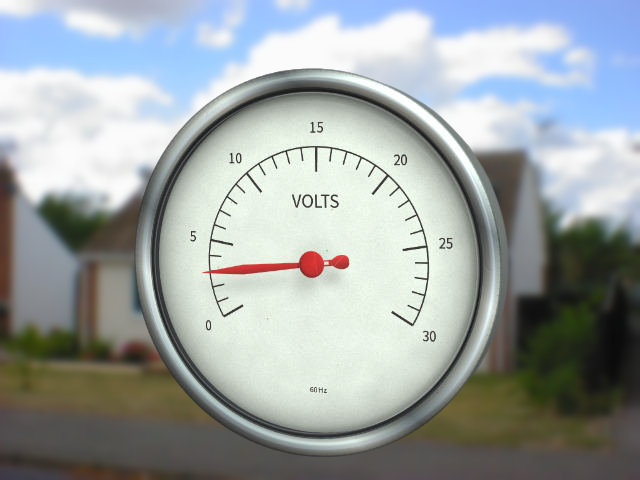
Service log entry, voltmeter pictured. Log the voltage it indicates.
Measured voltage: 3 V
